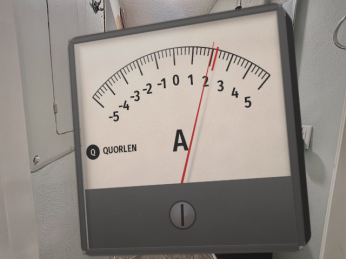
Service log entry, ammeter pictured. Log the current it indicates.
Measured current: 2 A
